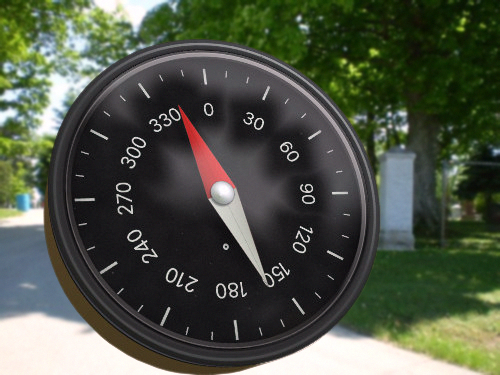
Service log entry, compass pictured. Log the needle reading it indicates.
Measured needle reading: 340 °
